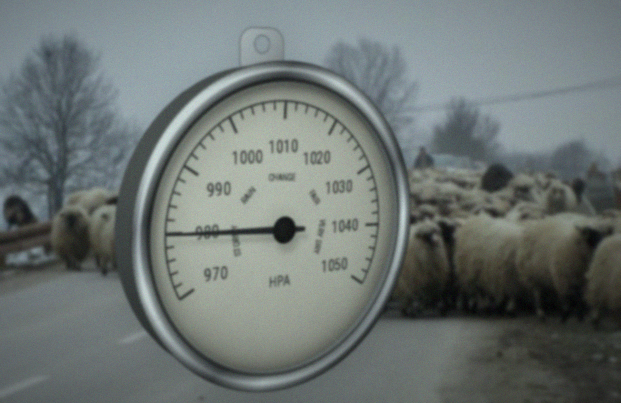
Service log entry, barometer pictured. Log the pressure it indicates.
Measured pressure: 980 hPa
